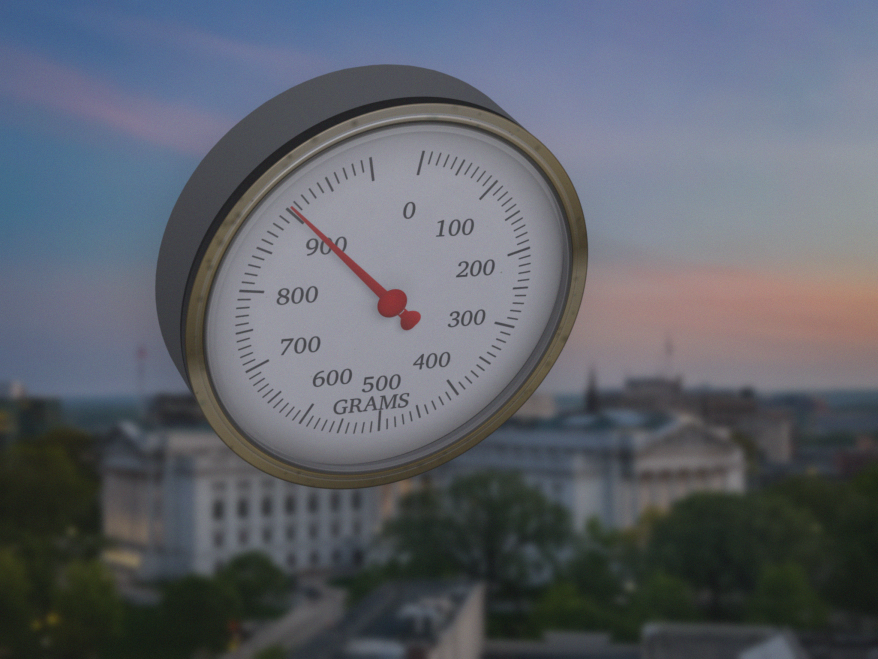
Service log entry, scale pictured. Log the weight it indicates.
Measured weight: 905 g
